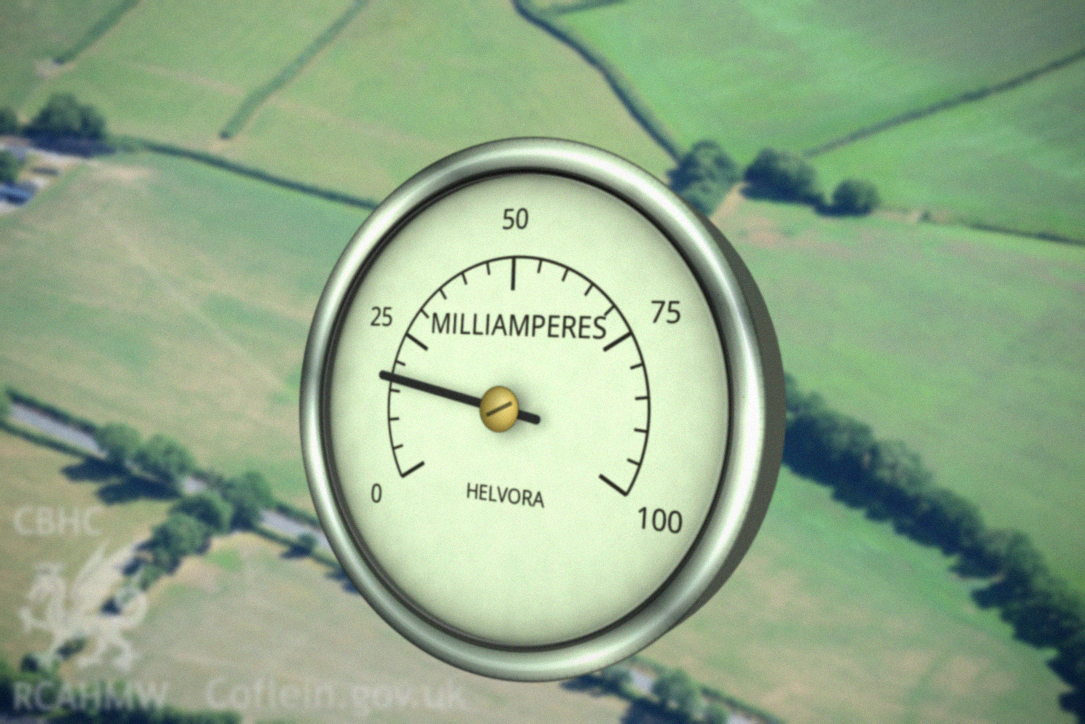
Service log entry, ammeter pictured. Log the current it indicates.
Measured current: 17.5 mA
